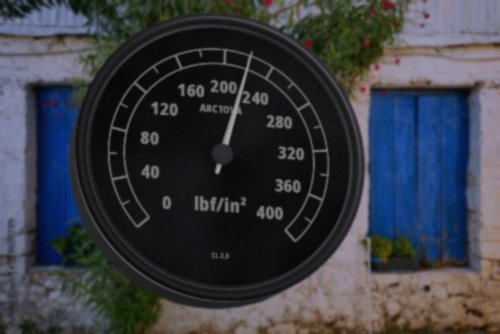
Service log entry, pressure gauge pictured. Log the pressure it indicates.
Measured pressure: 220 psi
